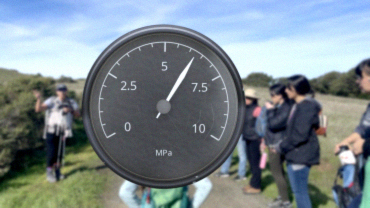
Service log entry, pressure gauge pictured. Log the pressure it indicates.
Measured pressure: 6.25 MPa
